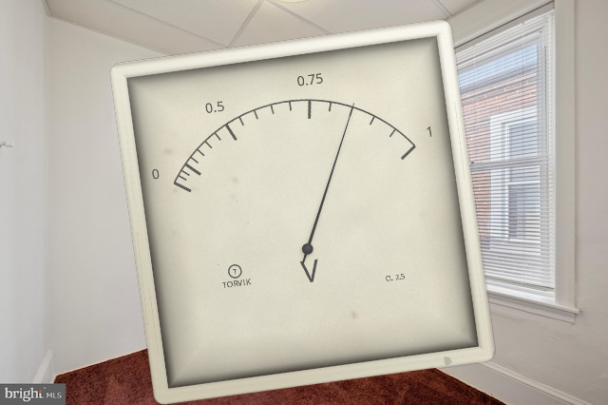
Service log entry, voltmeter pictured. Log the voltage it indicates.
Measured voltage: 0.85 V
